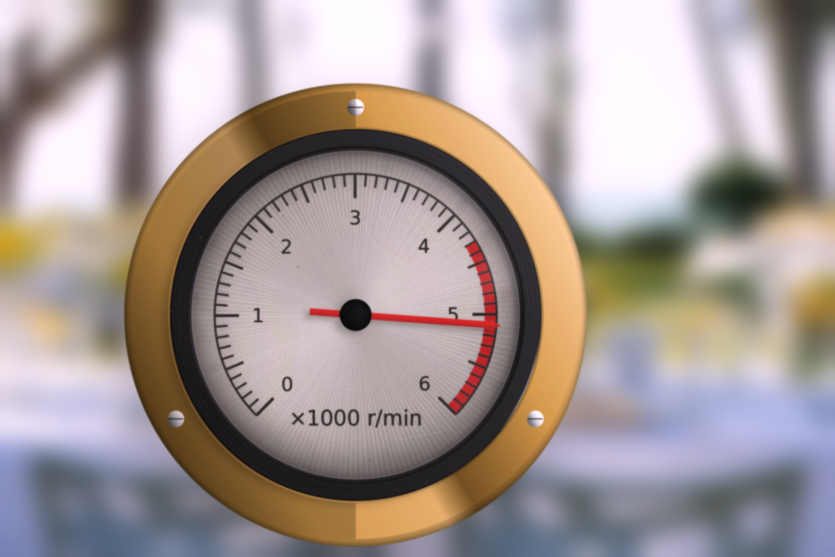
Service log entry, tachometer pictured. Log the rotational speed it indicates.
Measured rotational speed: 5100 rpm
